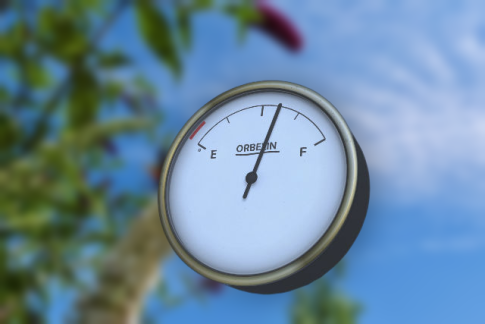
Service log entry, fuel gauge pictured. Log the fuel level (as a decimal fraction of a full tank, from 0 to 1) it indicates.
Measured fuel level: 0.625
